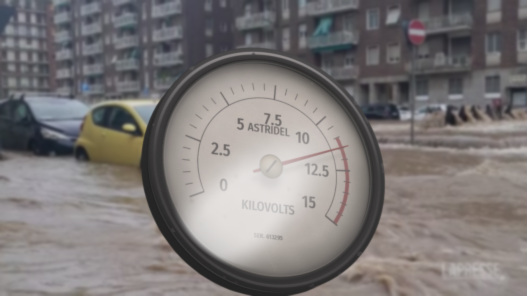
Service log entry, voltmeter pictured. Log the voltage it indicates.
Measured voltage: 11.5 kV
